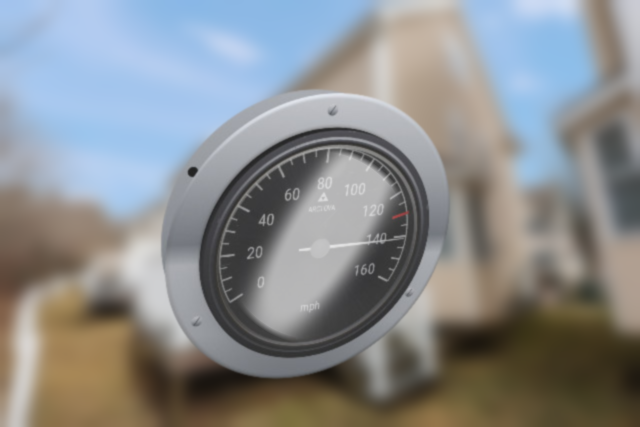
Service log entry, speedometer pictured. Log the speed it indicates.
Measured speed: 140 mph
